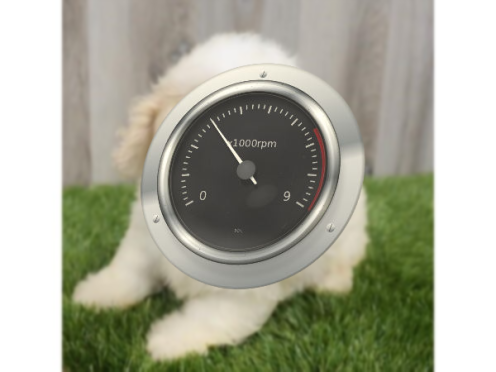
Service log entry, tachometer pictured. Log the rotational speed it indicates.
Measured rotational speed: 3000 rpm
